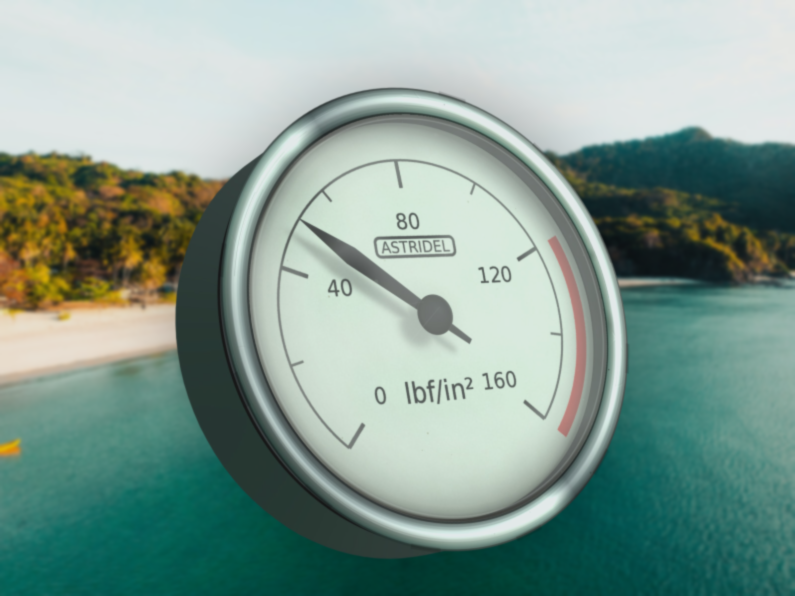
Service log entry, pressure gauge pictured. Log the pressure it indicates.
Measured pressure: 50 psi
